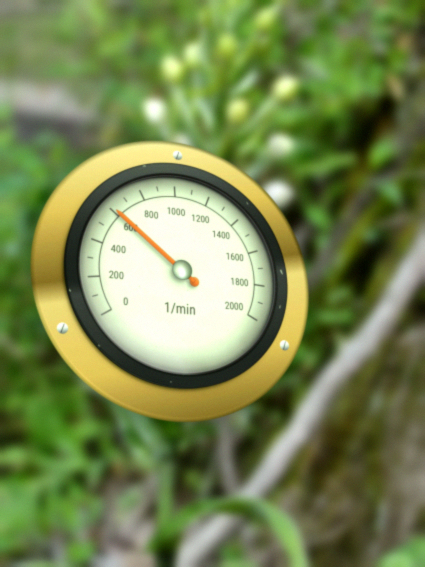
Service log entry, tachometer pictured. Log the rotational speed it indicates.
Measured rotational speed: 600 rpm
